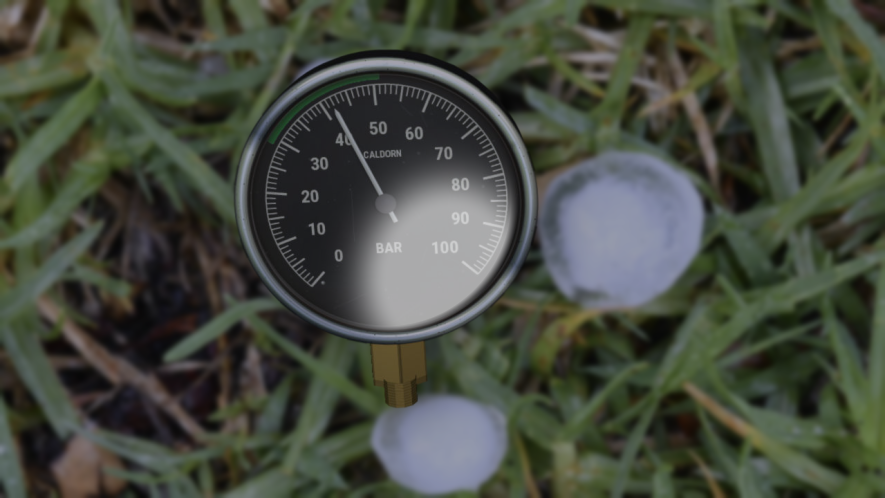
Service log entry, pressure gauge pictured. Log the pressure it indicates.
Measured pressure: 42 bar
